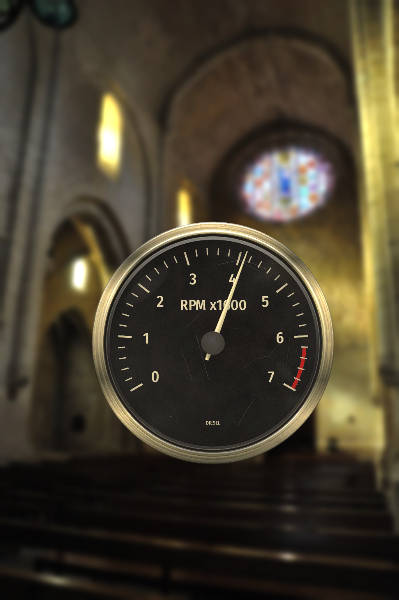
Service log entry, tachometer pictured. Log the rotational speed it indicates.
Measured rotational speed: 4100 rpm
